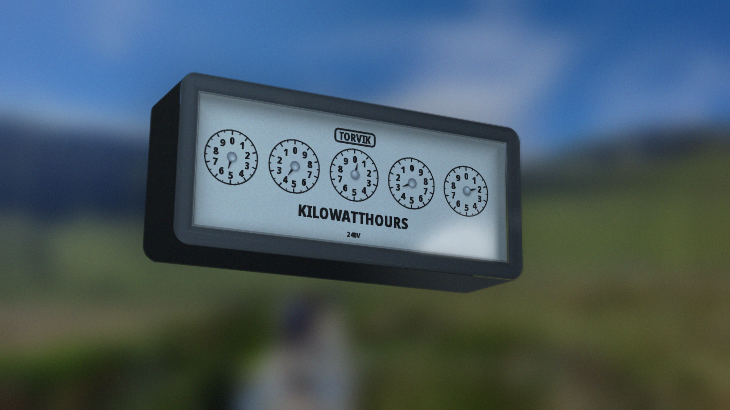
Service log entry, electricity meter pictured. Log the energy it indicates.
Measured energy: 54032 kWh
